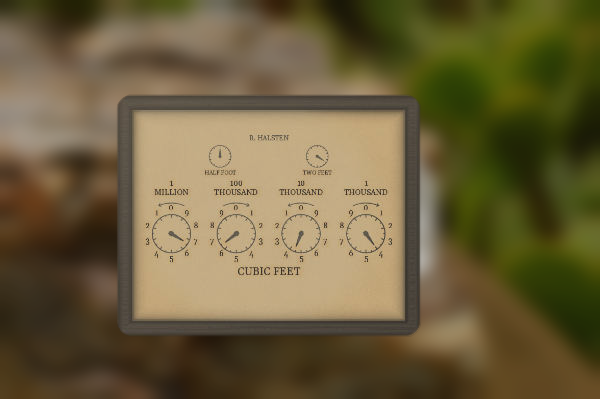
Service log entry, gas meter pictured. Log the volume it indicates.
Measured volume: 664400 ft³
